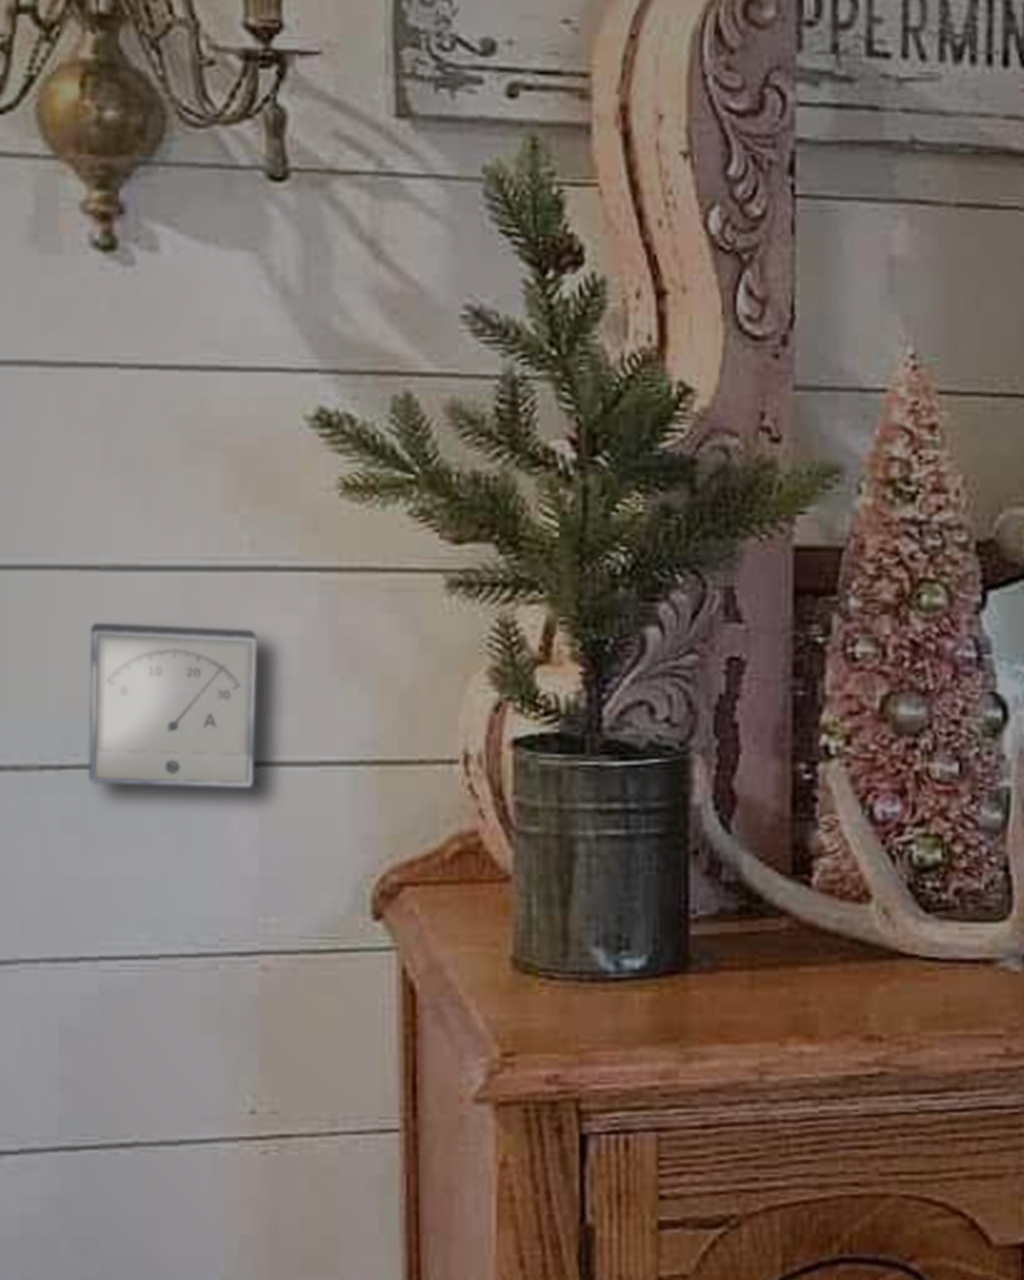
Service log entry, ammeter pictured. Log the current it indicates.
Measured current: 25 A
